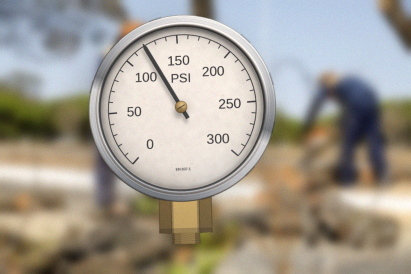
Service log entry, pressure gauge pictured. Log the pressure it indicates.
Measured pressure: 120 psi
